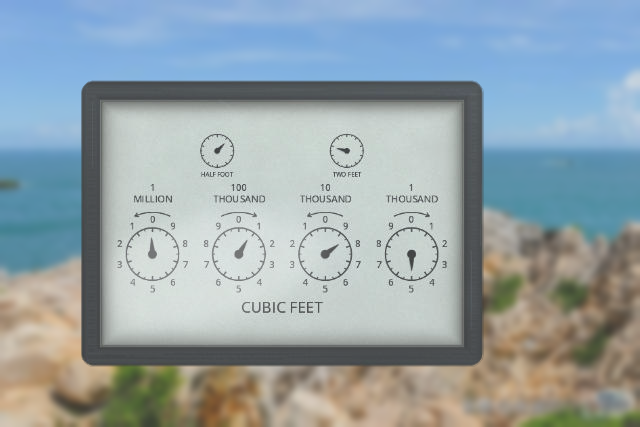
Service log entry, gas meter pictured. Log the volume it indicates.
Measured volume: 8500 ft³
